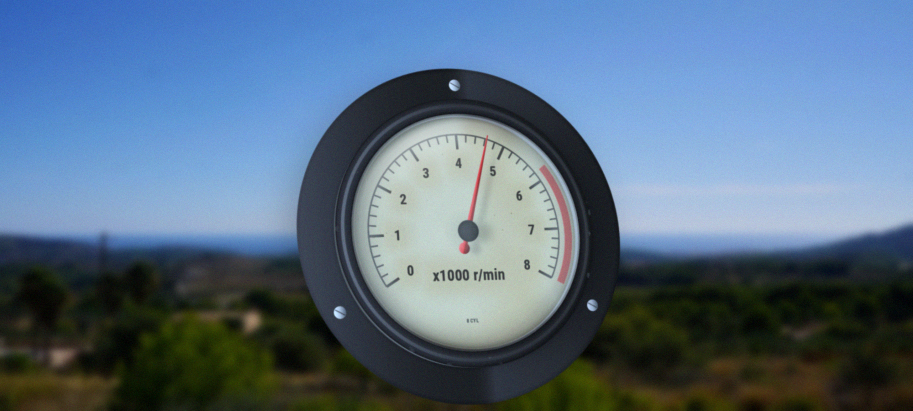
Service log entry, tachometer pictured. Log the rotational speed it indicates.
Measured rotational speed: 4600 rpm
